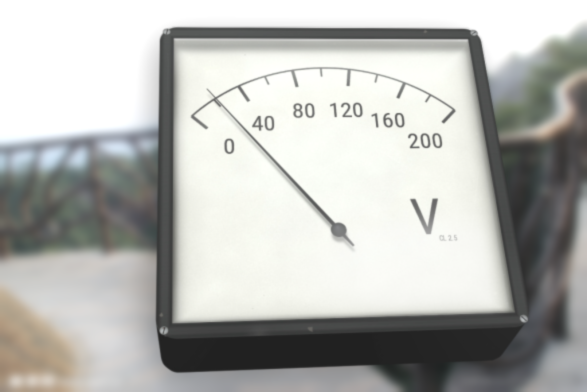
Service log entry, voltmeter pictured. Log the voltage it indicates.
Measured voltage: 20 V
